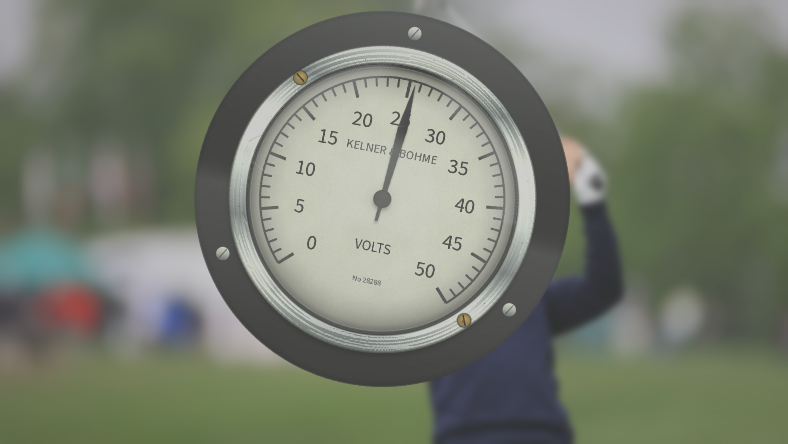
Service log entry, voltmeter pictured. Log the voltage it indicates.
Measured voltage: 25.5 V
